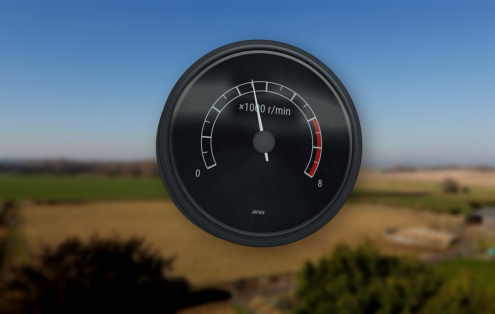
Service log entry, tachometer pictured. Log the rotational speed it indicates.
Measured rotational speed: 3500 rpm
